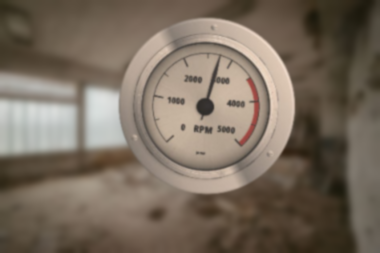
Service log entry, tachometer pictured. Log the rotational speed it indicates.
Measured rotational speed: 2750 rpm
